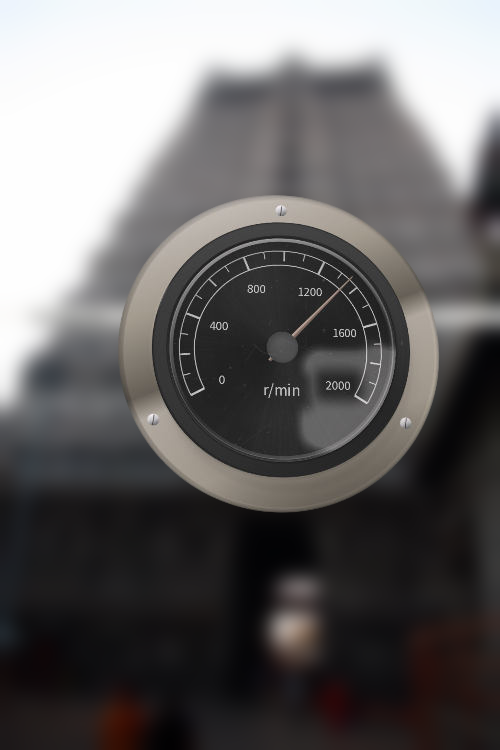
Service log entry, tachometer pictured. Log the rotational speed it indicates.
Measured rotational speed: 1350 rpm
